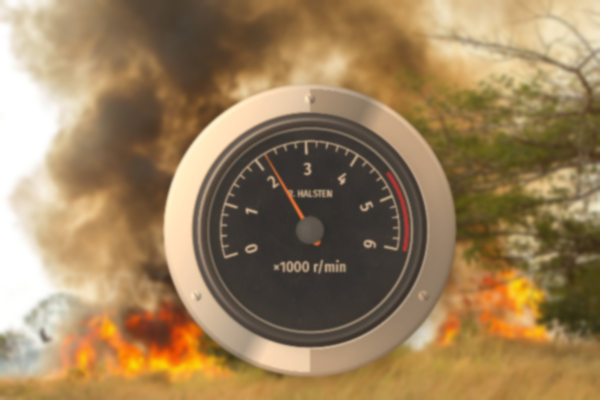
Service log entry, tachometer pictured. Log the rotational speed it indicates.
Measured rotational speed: 2200 rpm
